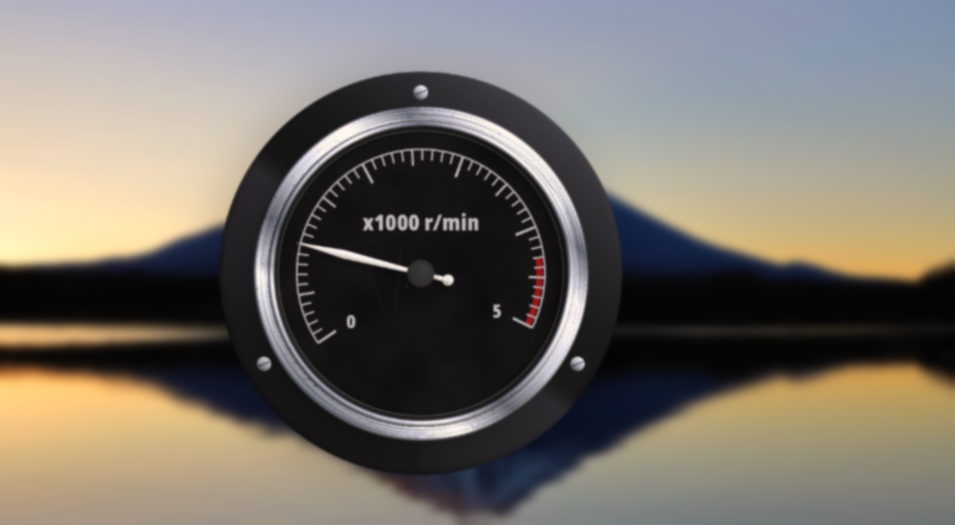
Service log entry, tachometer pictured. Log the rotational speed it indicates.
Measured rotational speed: 1000 rpm
